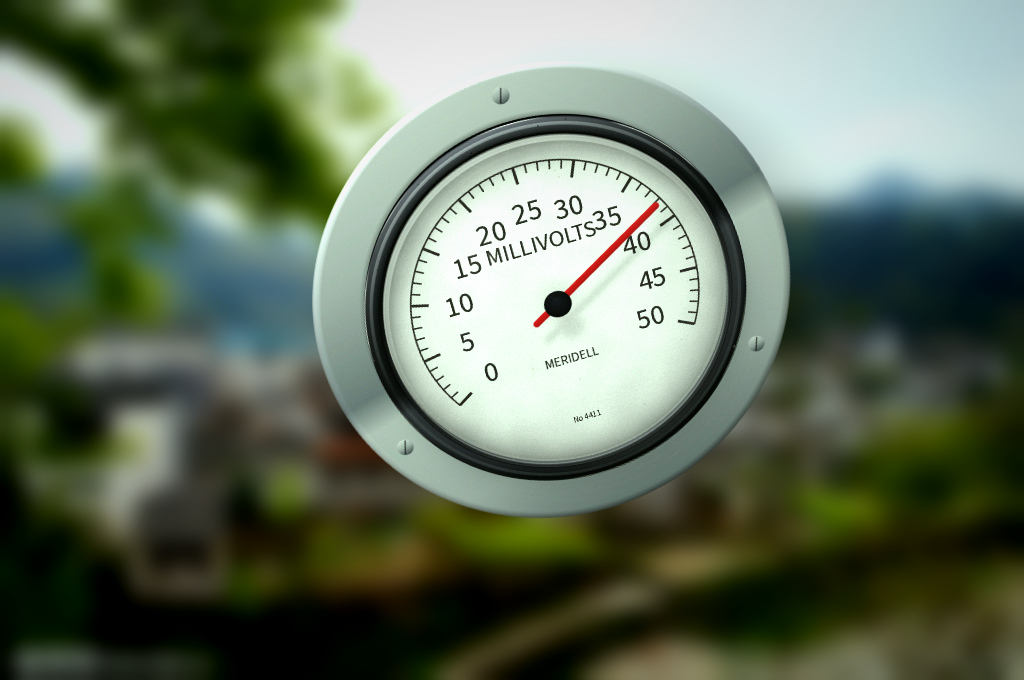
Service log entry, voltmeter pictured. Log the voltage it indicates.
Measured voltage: 38 mV
